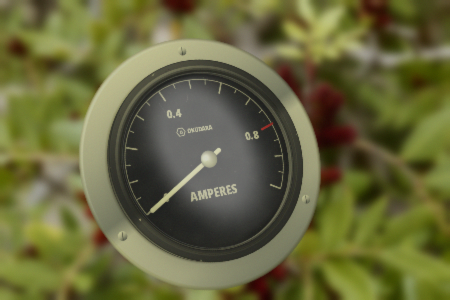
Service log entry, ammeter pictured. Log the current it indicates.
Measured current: 0 A
